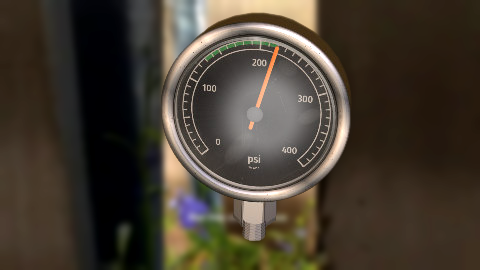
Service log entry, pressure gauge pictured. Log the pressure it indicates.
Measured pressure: 220 psi
